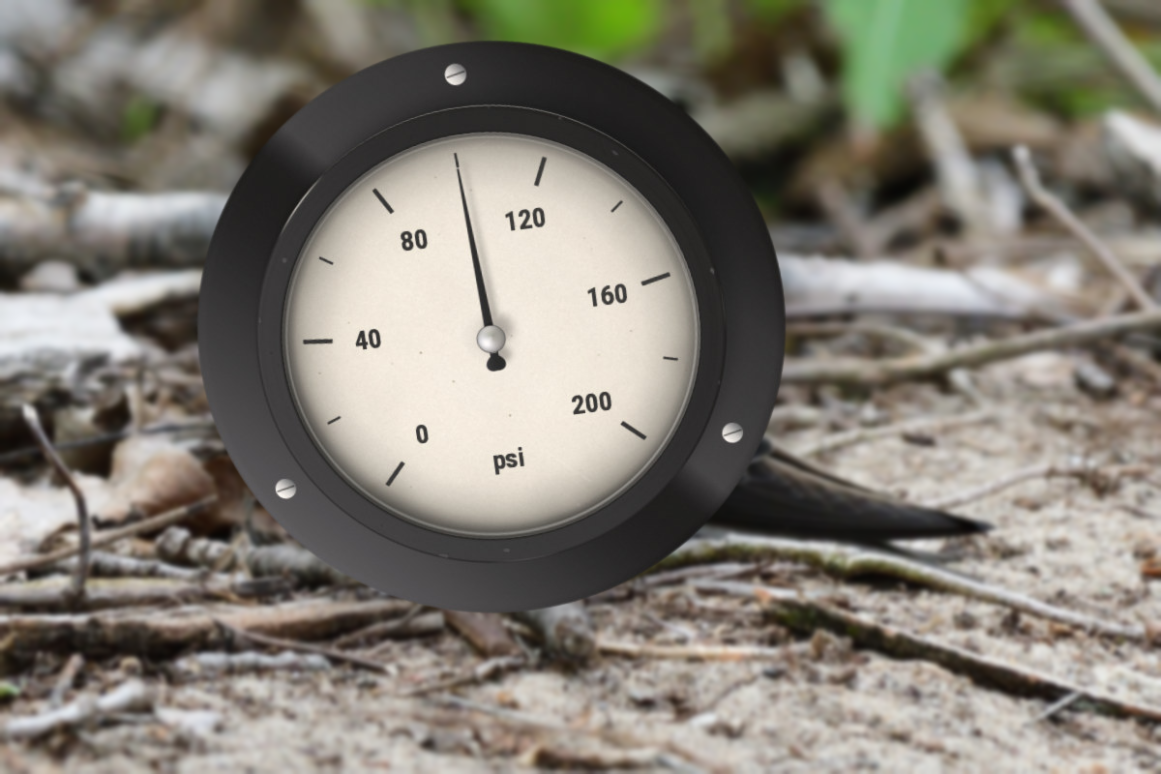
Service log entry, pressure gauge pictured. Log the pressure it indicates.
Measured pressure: 100 psi
